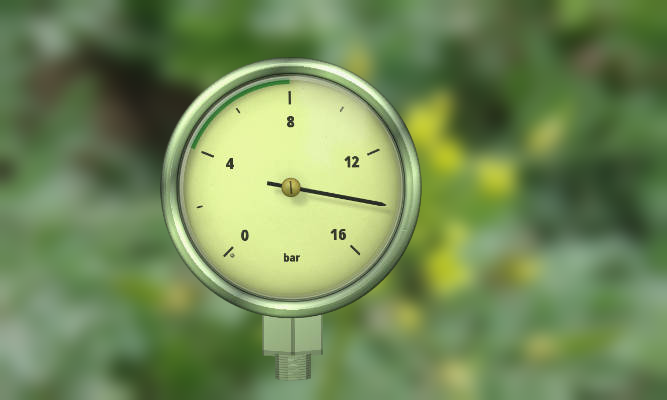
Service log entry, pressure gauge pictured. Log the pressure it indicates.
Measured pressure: 14 bar
